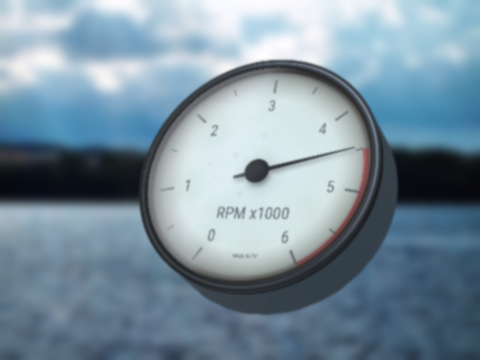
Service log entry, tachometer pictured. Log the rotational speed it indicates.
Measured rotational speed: 4500 rpm
